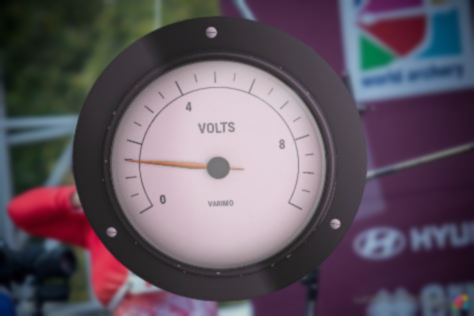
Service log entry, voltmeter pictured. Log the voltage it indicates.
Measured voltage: 1.5 V
